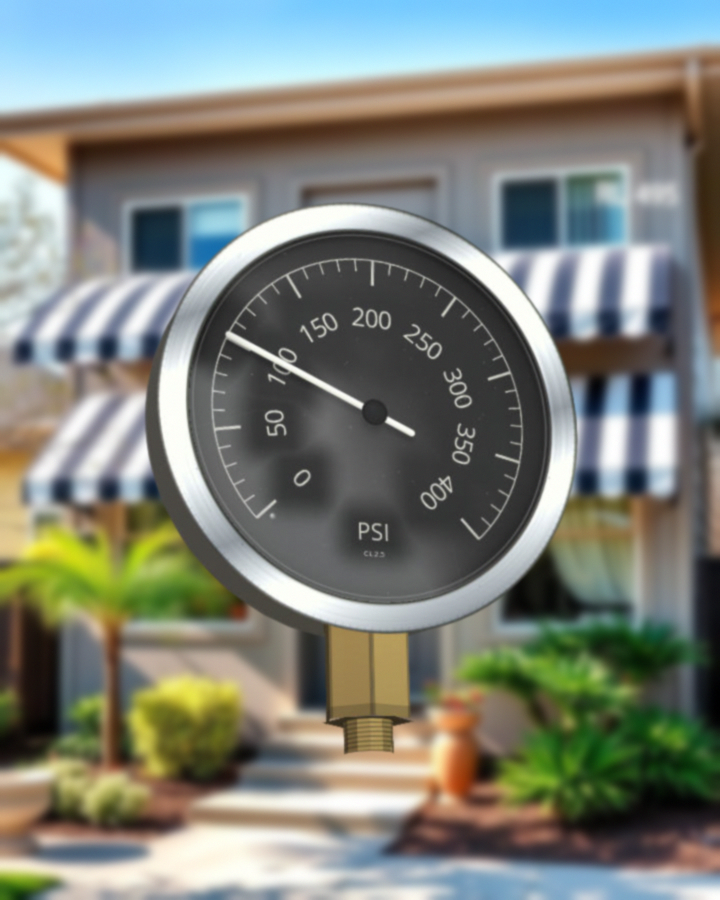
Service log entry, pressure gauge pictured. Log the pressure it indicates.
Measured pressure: 100 psi
